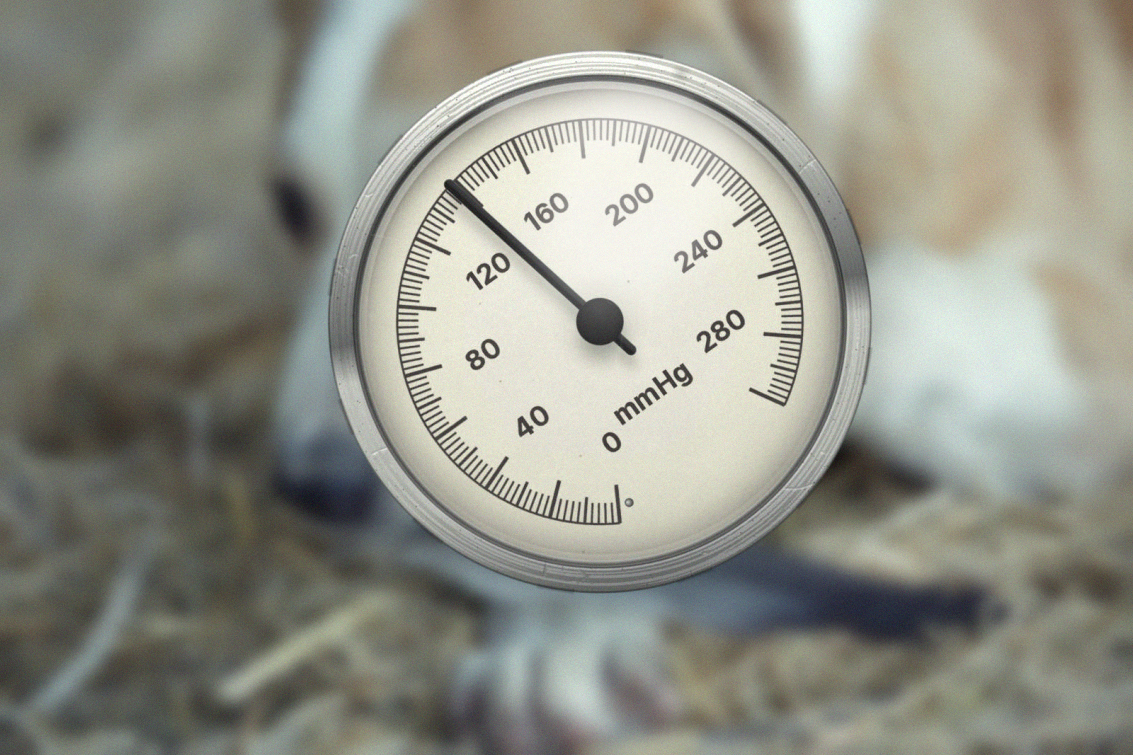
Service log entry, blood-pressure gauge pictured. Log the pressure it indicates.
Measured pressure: 138 mmHg
